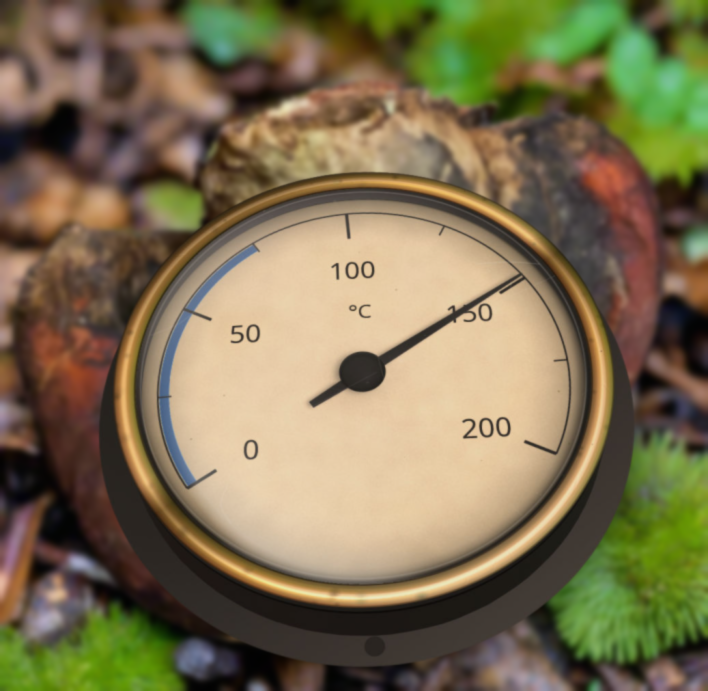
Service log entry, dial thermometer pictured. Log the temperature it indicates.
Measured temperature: 150 °C
